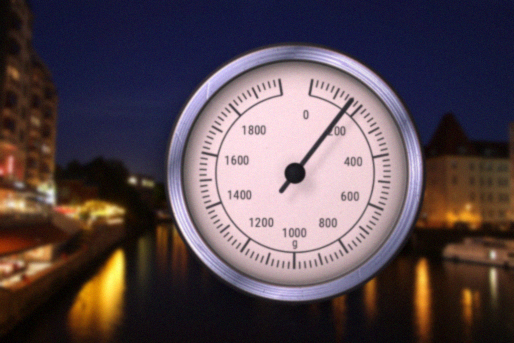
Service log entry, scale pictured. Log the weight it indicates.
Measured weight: 160 g
